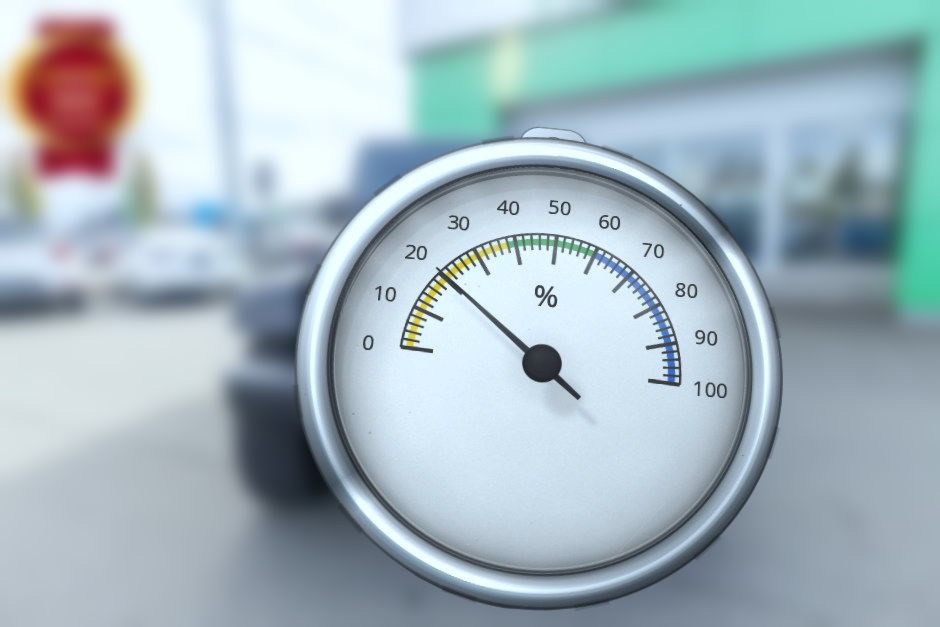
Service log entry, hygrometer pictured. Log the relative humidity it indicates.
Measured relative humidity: 20 %
